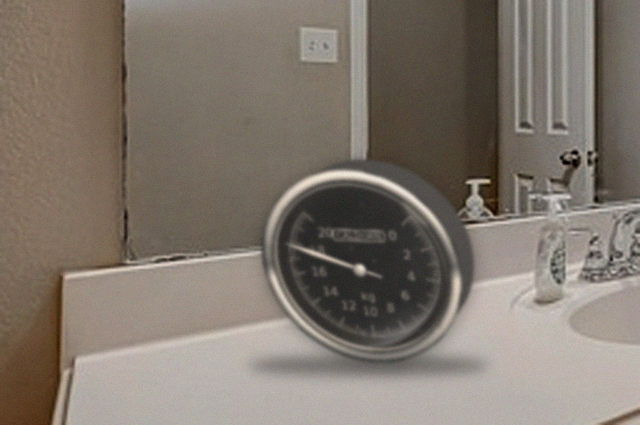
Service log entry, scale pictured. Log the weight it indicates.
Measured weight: 18 kg
